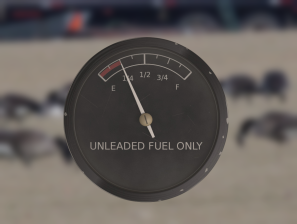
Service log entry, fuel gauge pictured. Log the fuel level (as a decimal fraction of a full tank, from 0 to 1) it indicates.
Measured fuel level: 0.25
